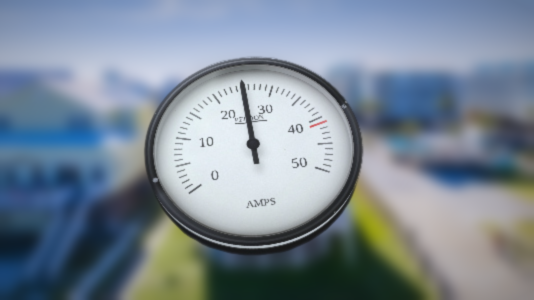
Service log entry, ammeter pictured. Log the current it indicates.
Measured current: 25 A
